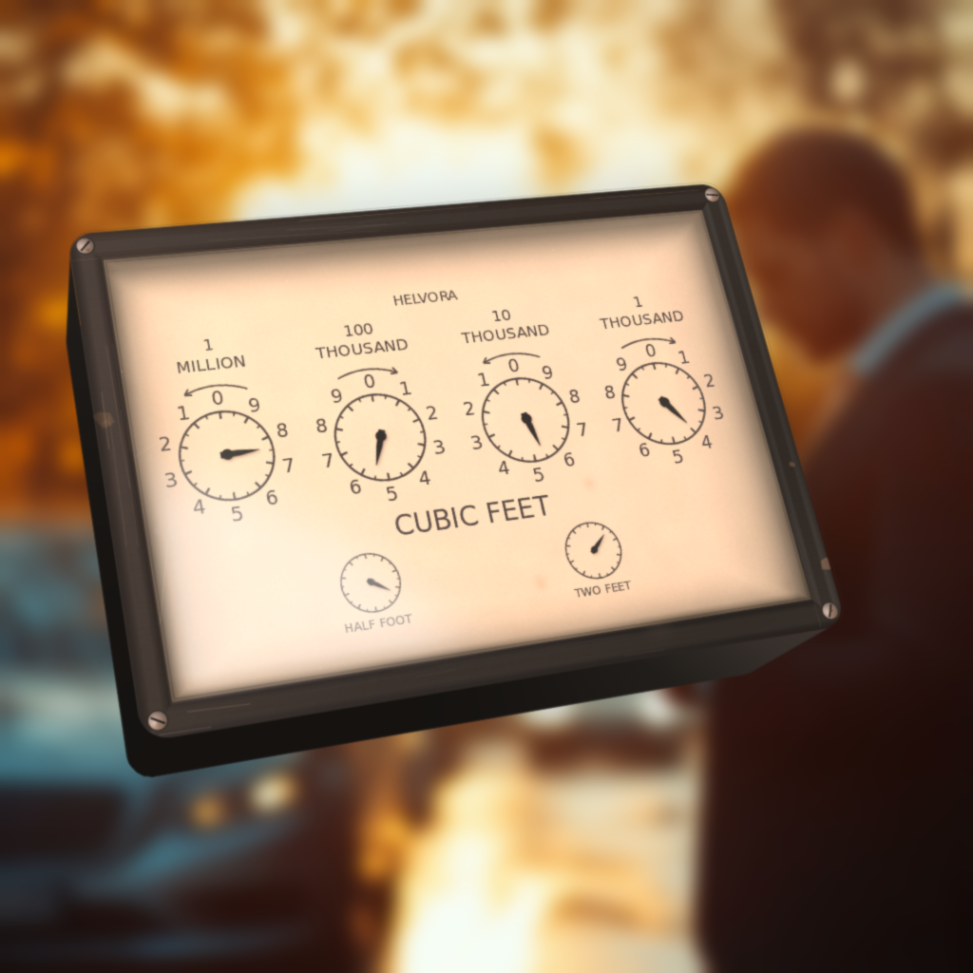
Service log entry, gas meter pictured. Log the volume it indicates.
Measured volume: 755400 ft³
